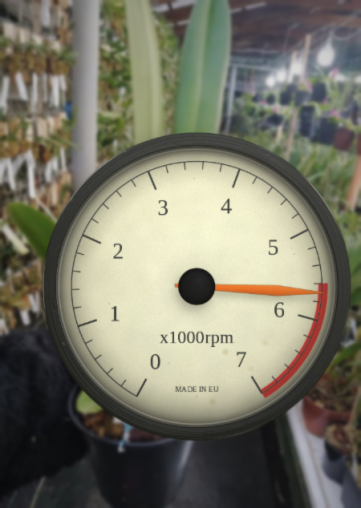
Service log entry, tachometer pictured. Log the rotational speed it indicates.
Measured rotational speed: 5700 rpm
